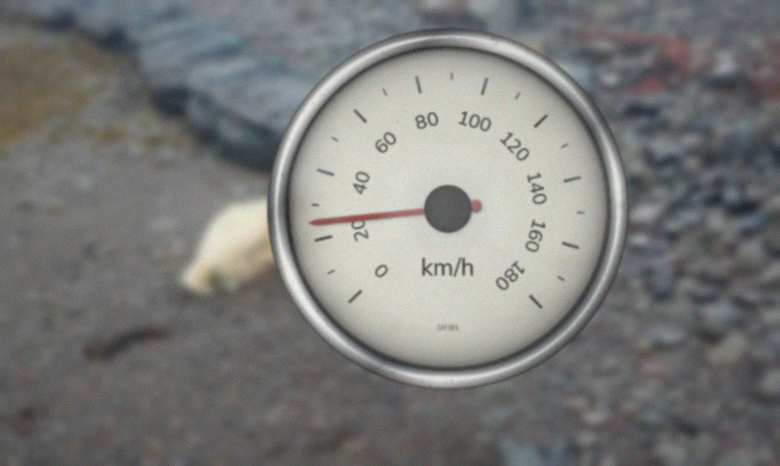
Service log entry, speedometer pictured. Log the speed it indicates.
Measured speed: 25 km/h
